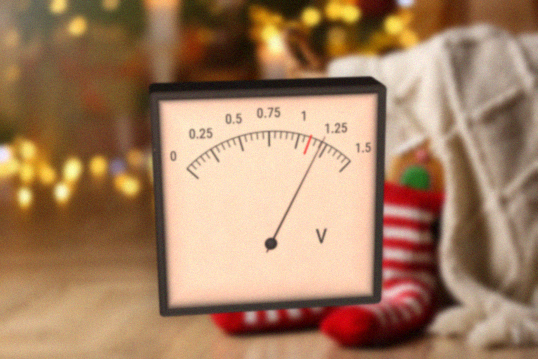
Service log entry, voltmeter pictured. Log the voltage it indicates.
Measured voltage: 1.2 V
